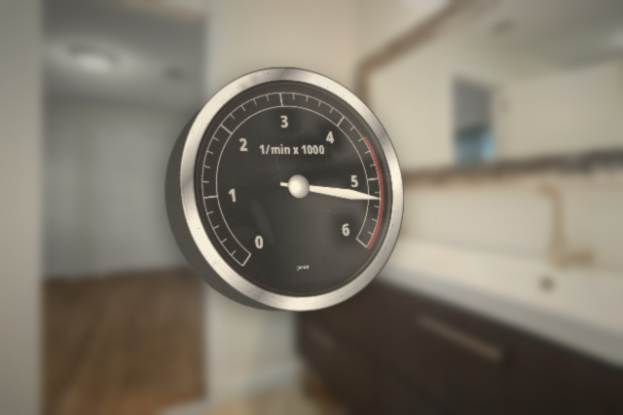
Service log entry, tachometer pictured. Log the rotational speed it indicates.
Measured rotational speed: 5300 rpm
